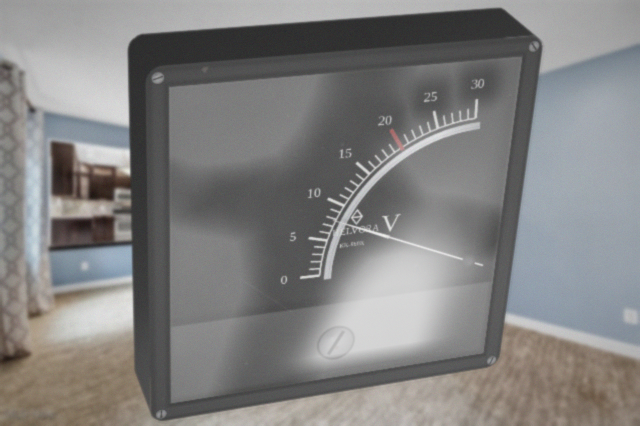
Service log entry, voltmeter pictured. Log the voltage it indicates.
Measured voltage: 8 V
